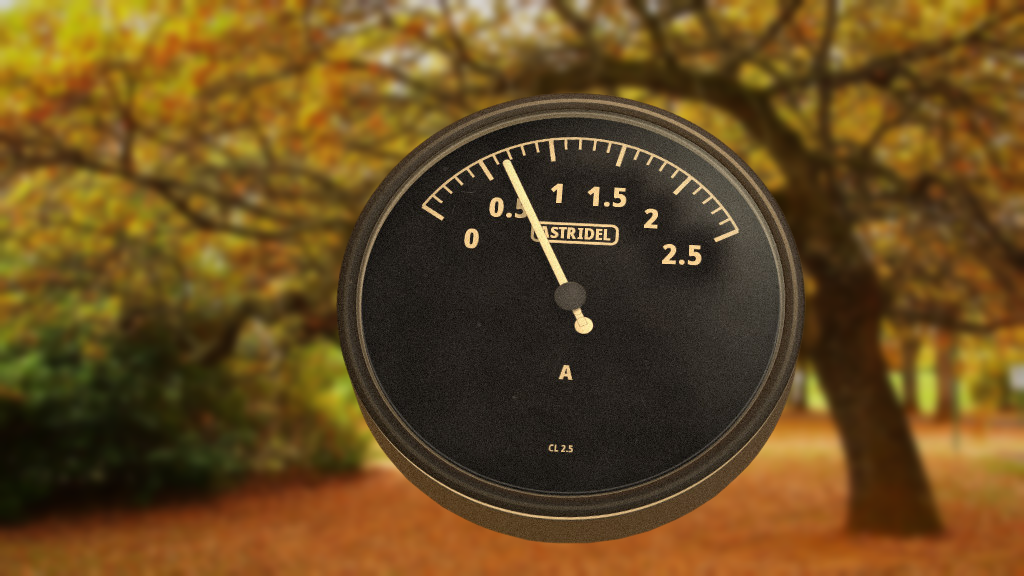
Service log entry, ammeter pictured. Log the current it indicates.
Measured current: 0.65 A
